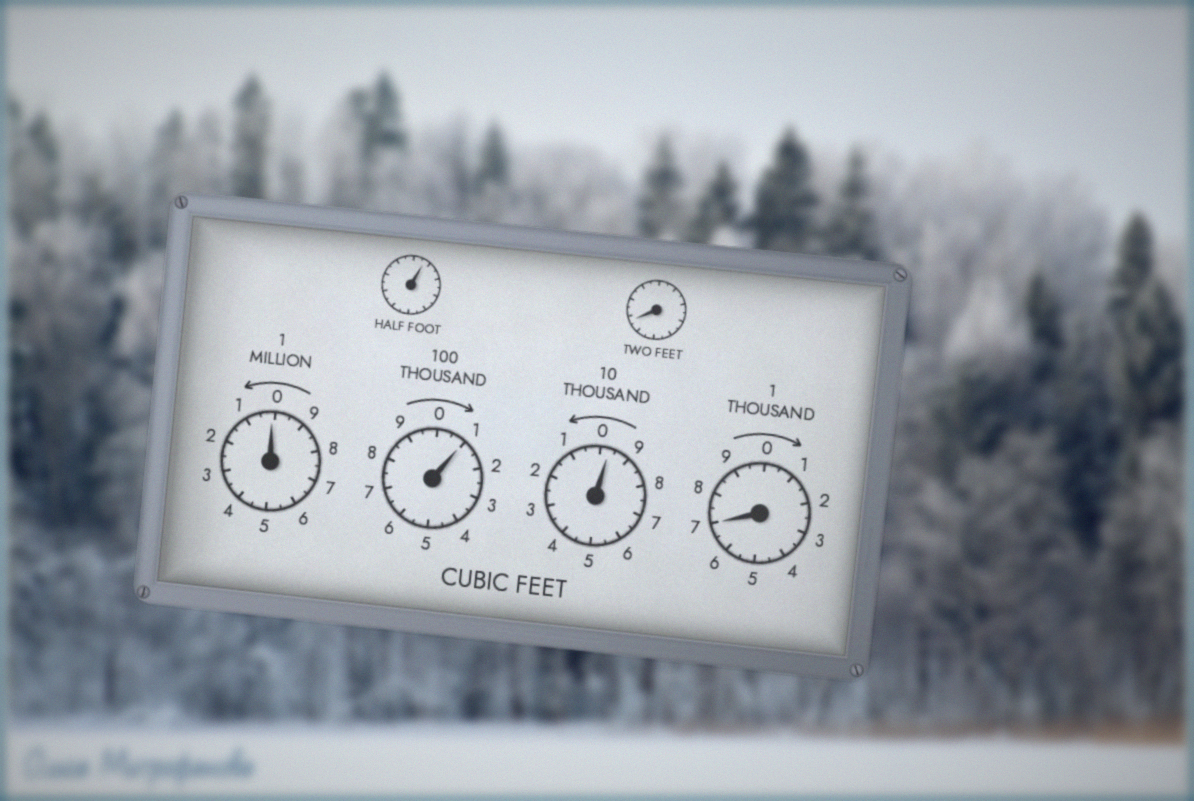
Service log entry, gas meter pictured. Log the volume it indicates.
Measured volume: 9700 ft³
